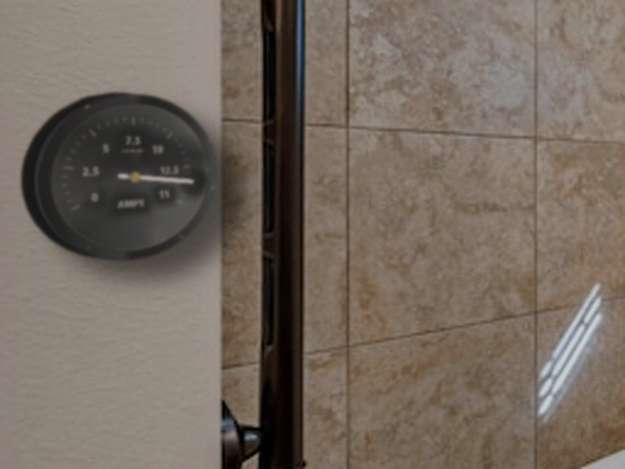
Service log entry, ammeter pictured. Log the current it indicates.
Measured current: 13.5 A
